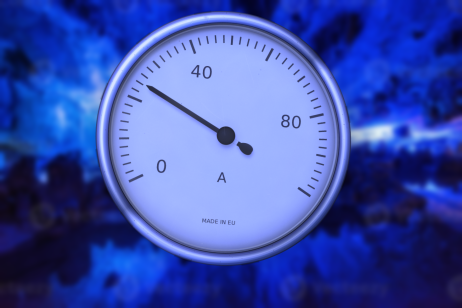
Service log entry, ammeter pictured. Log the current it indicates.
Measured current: 24 A
